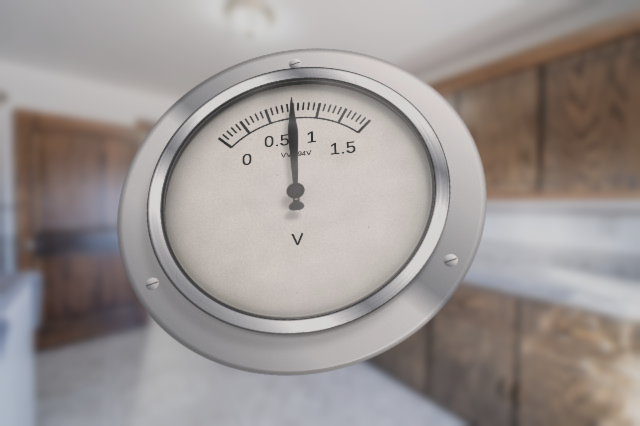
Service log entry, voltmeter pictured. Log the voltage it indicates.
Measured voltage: 0.75 V
